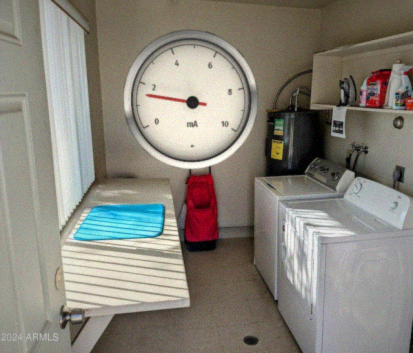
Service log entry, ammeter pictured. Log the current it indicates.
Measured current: 1.5 mA
